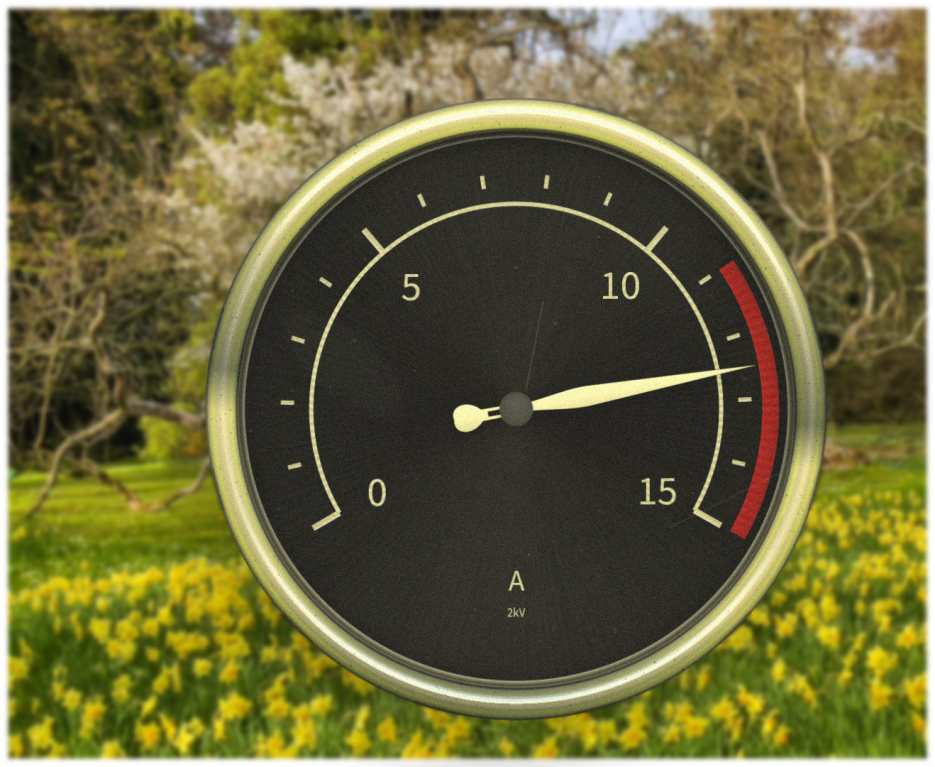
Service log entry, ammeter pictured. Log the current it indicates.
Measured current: 12.5 A
